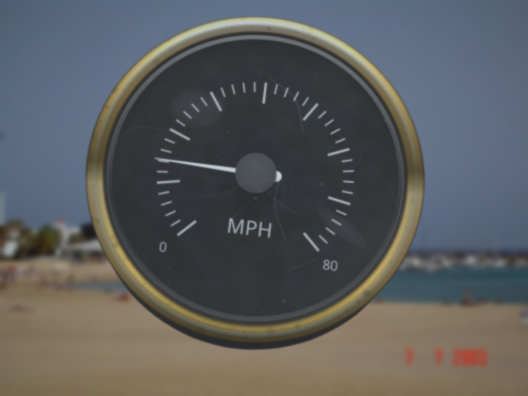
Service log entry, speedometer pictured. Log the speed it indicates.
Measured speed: 14 mph
